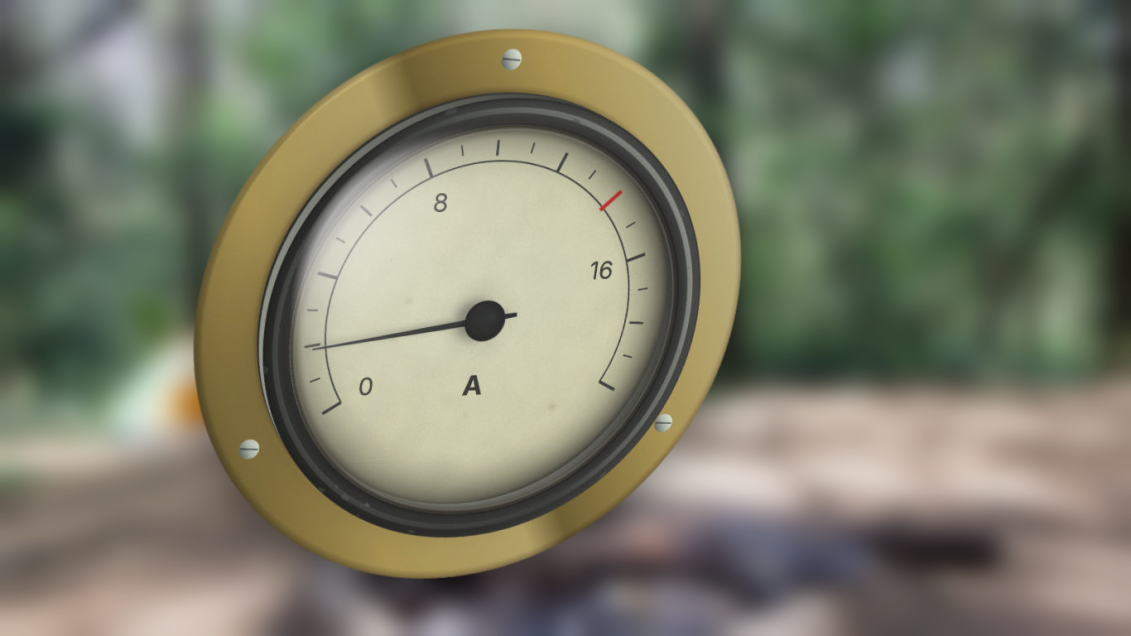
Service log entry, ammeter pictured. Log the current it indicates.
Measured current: 2 A
